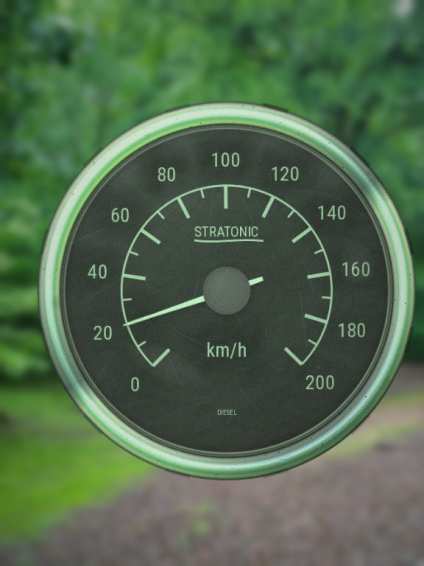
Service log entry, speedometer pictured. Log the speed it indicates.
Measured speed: 20 km/h
